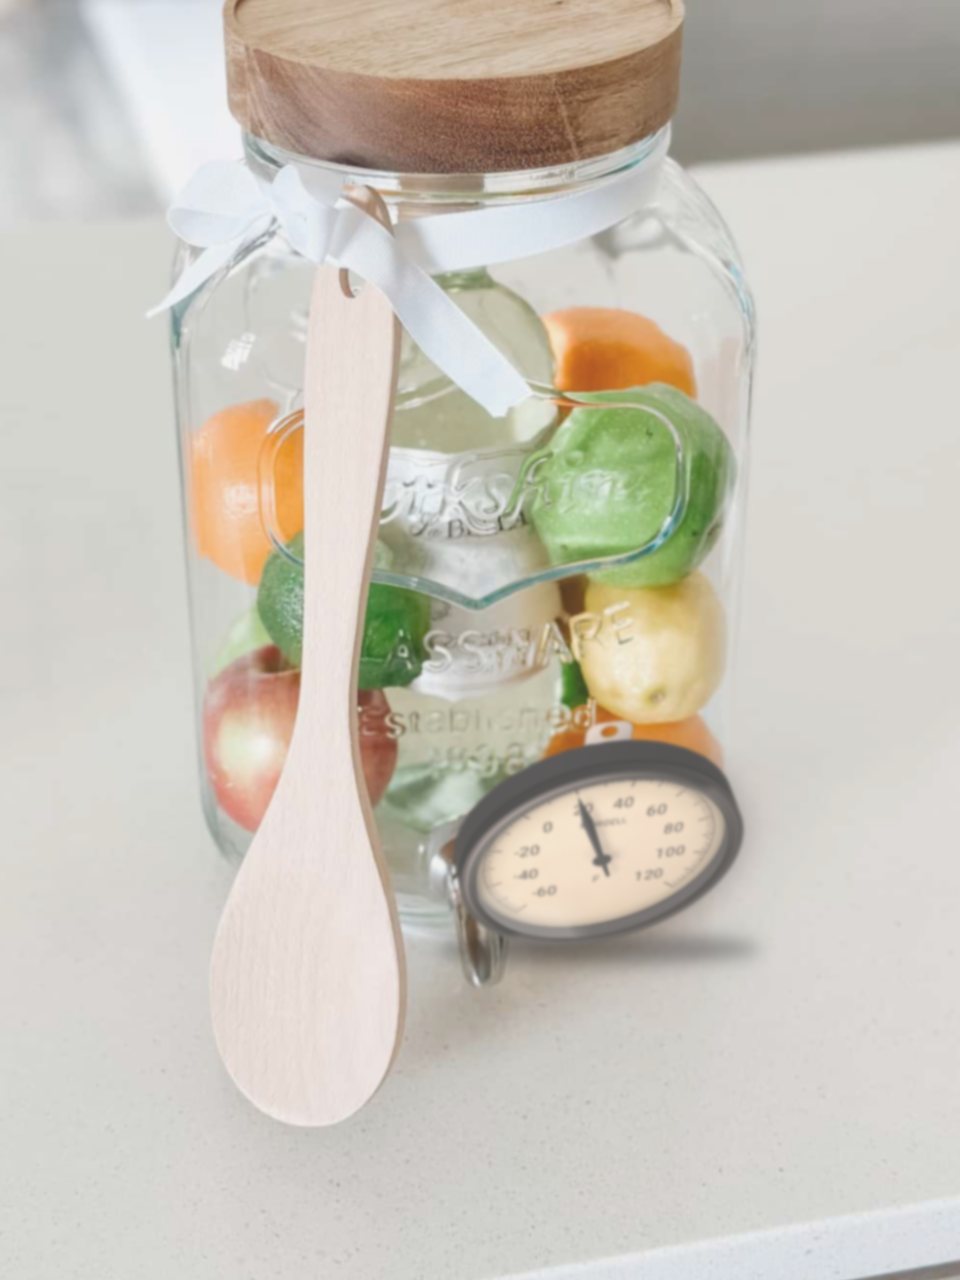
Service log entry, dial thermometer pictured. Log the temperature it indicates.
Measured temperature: 20 °F
